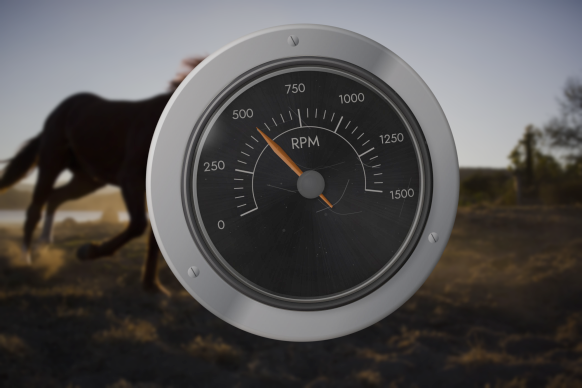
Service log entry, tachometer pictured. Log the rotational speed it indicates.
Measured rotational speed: 500 rpm
